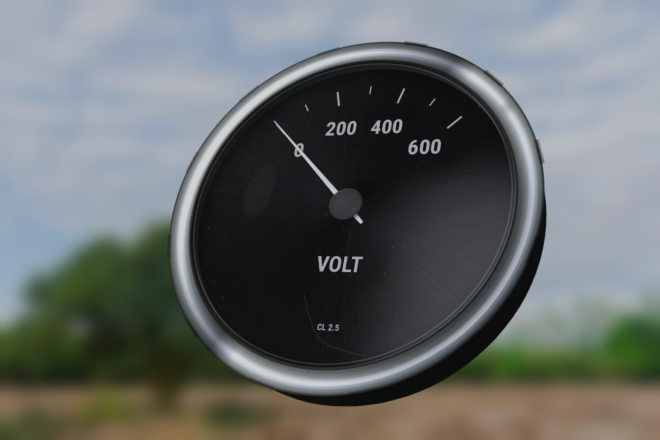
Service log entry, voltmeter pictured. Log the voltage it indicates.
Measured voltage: 0 V
